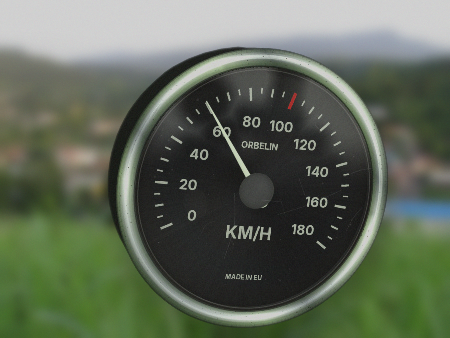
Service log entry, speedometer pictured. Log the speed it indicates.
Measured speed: 60 km/h
